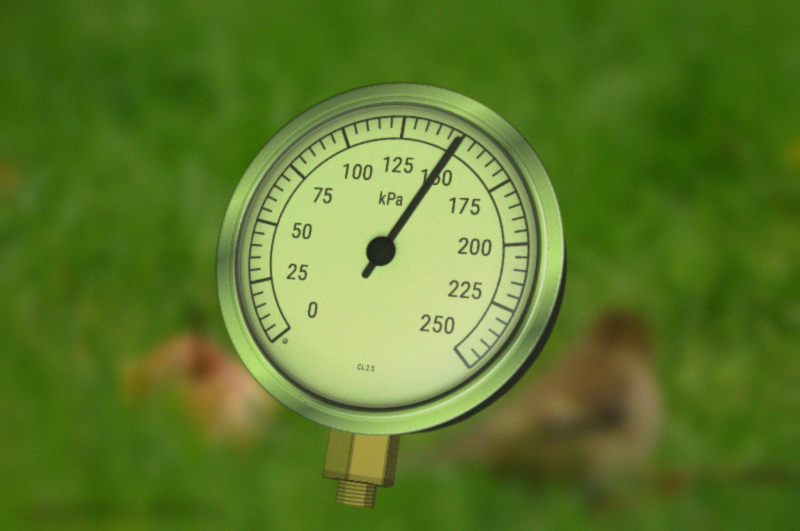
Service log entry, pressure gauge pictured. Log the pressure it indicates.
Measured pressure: 150 kPa
